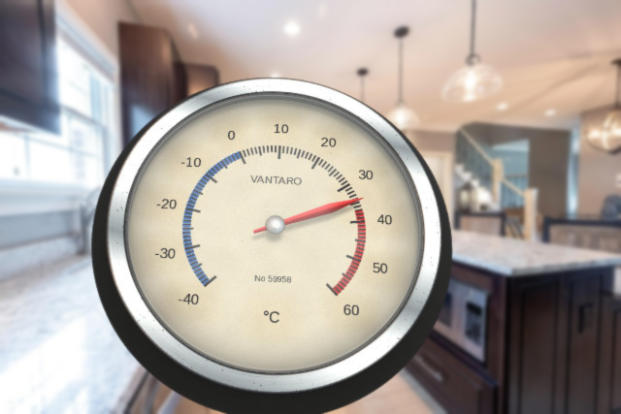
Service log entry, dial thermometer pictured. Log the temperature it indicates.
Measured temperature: 35 °C
